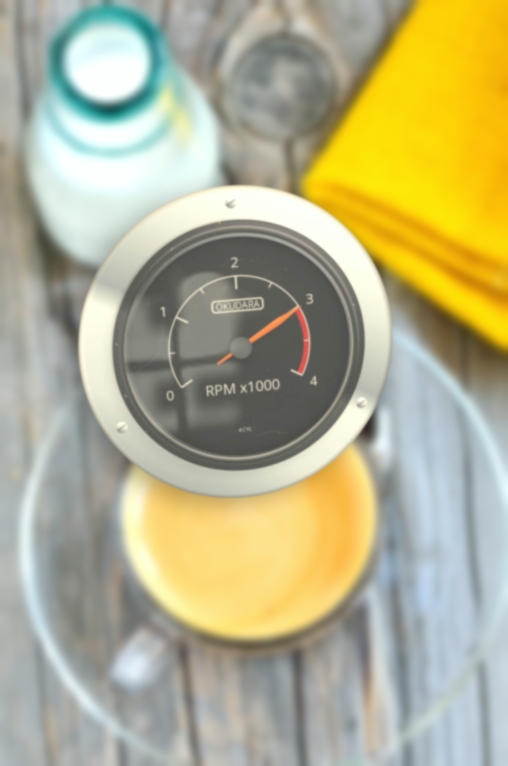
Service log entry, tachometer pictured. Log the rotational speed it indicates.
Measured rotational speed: 3000 rpm
